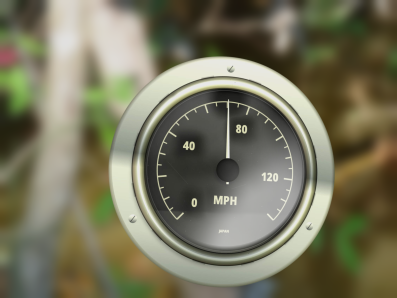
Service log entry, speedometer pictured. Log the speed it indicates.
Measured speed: 70 mph
